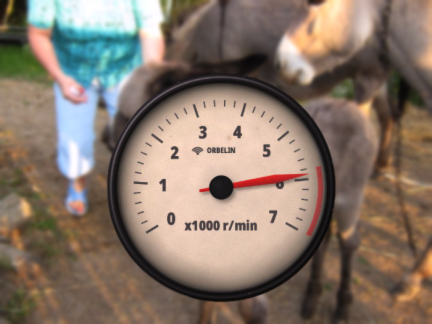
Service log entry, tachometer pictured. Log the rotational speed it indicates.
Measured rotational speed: 5900 rpm
